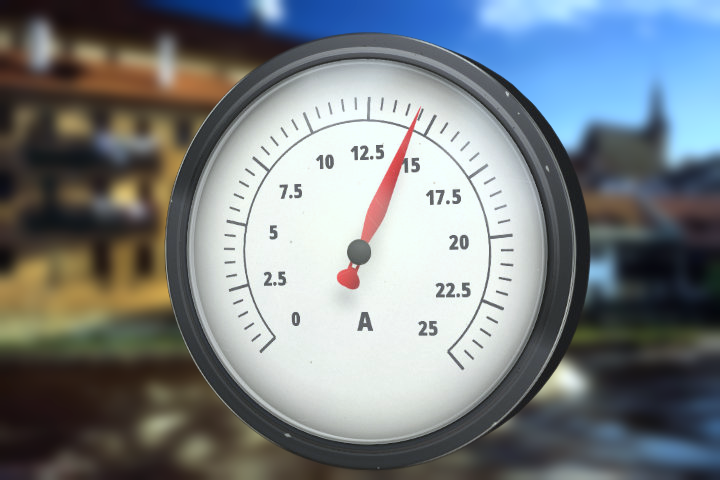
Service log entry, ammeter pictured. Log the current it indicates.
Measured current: 14.5 A
